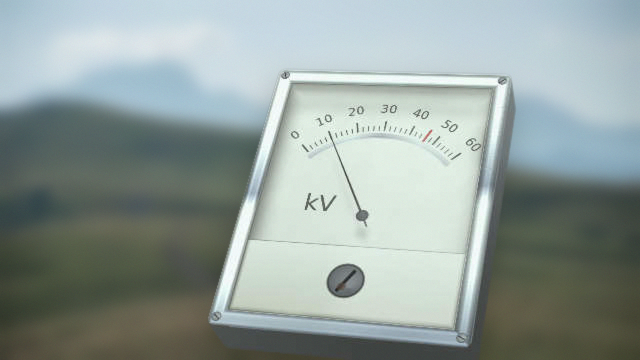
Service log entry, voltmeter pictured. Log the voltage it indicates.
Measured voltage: 10 kV
